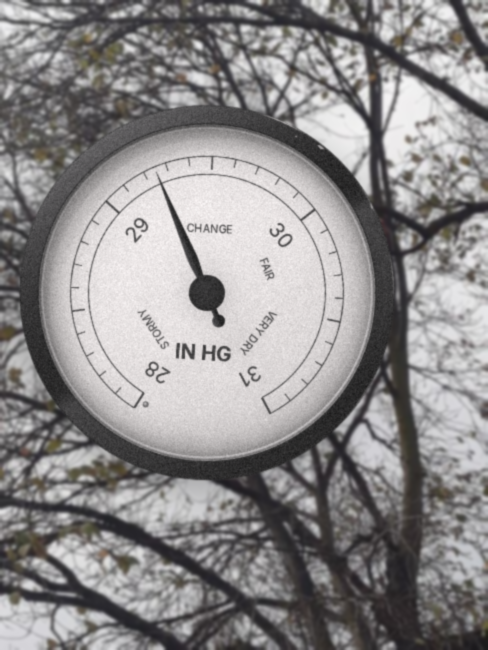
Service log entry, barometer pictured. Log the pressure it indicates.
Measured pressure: 29.25 inHg
